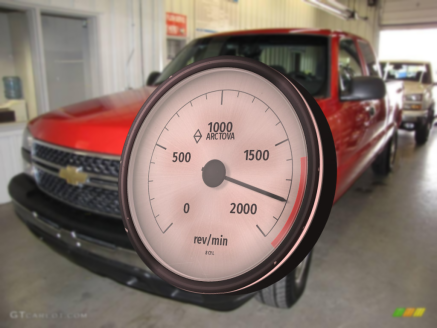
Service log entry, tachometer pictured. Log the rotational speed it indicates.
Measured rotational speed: 1800 rpm
